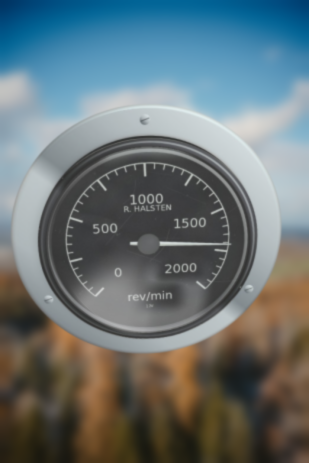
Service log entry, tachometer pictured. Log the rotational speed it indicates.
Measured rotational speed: 1700 rpm
